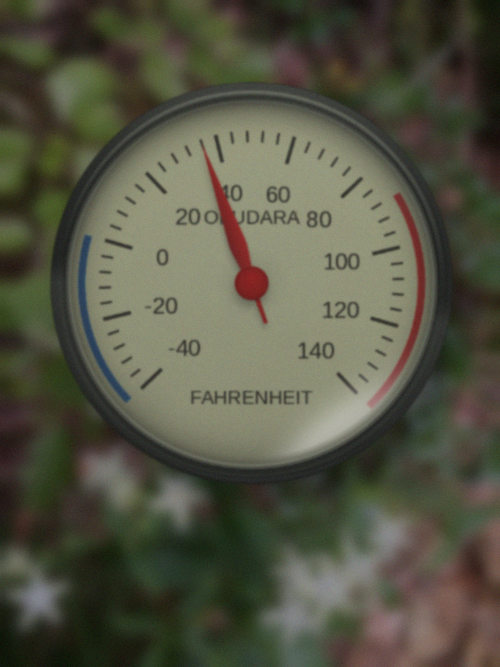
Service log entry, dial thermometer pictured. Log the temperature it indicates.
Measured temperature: 36 °F
